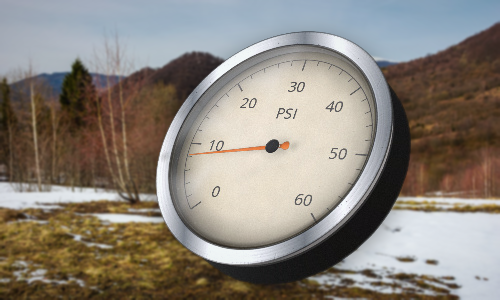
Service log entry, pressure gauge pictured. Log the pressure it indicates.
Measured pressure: 8 psi
